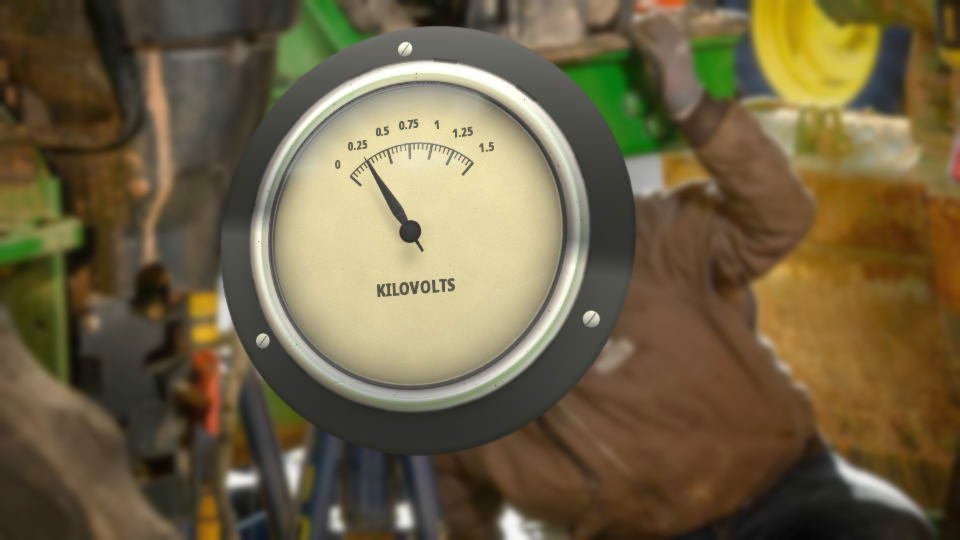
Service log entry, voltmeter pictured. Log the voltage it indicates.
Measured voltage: 0.25 kV
